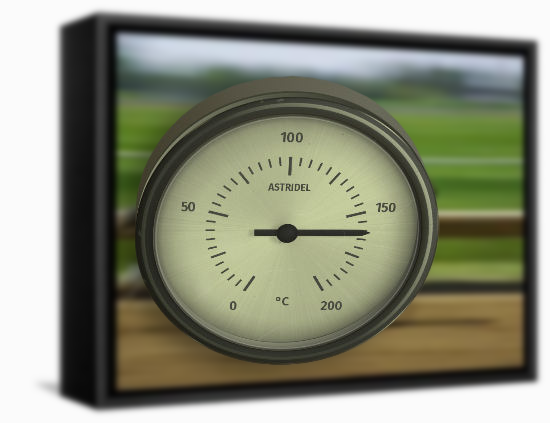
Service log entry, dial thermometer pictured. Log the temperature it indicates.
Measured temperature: 160 °C
